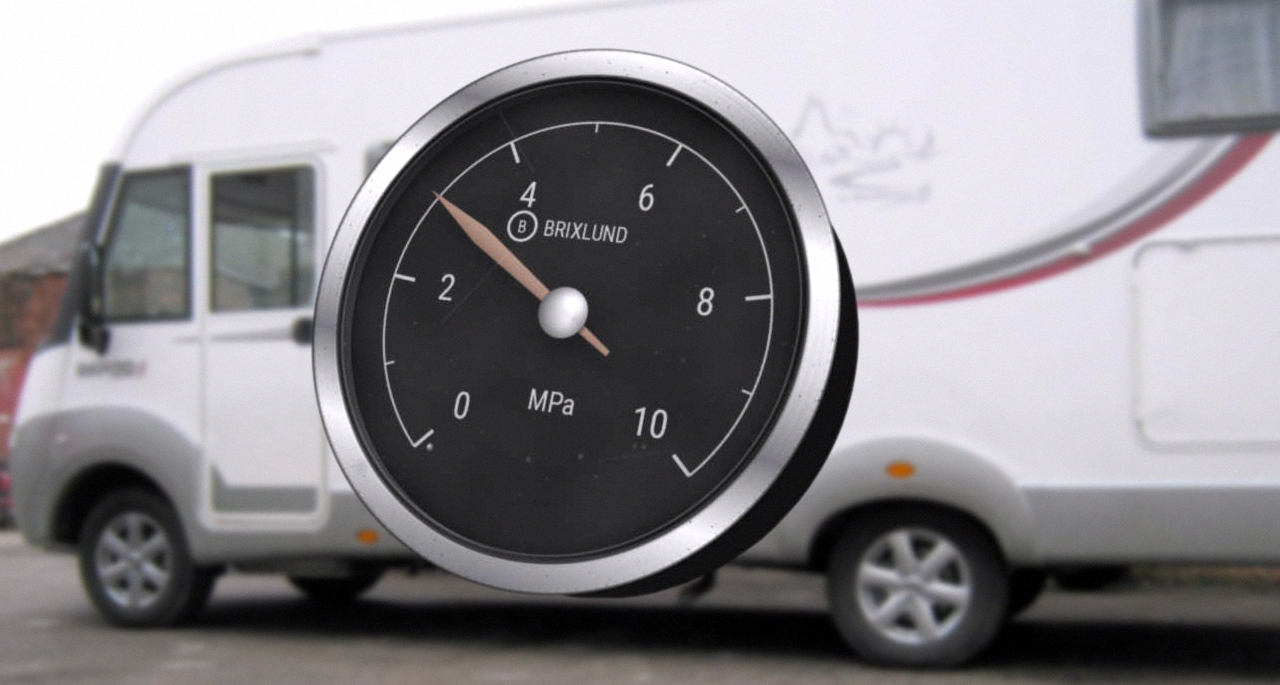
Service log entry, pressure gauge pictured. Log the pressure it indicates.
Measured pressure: 3 MPa
